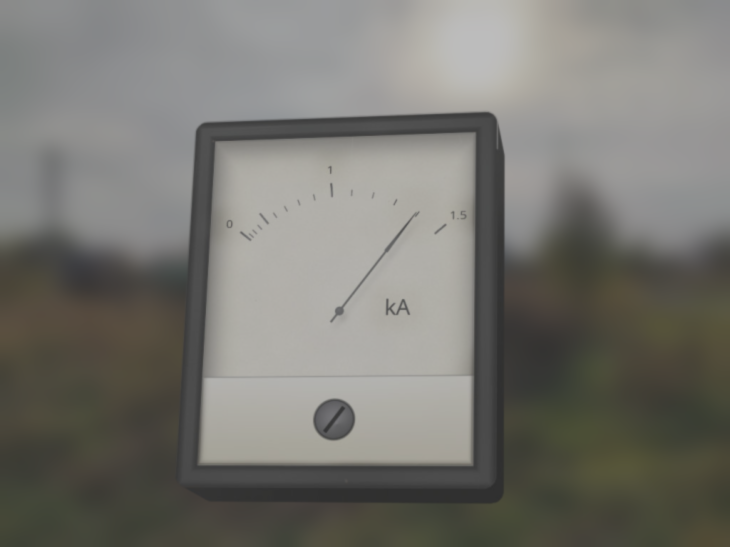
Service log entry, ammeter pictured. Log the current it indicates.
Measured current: 1.4 kA
